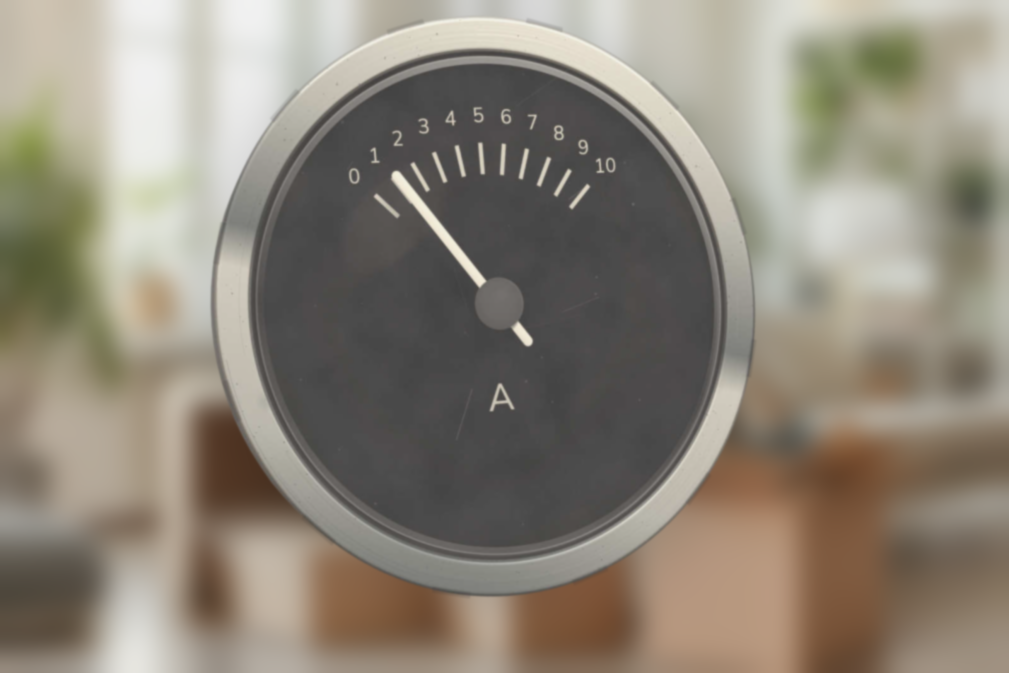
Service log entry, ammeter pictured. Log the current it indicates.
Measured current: 1 A
